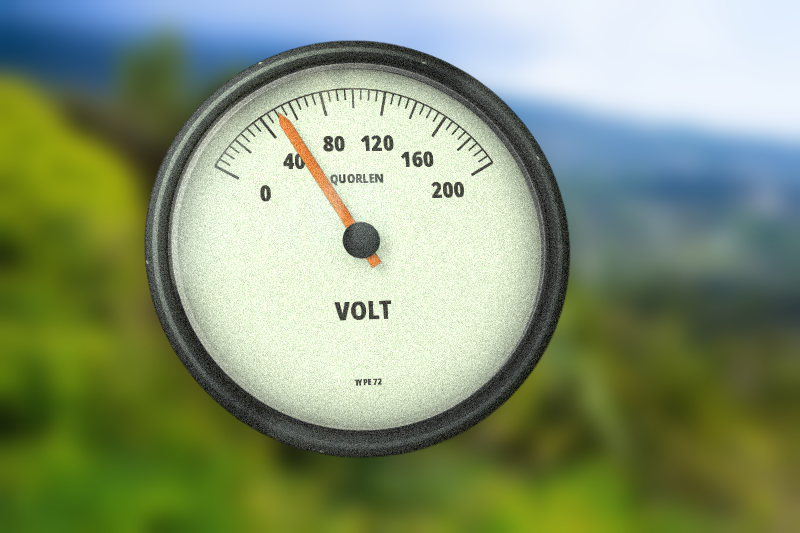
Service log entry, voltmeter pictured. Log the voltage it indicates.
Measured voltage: 50 V
